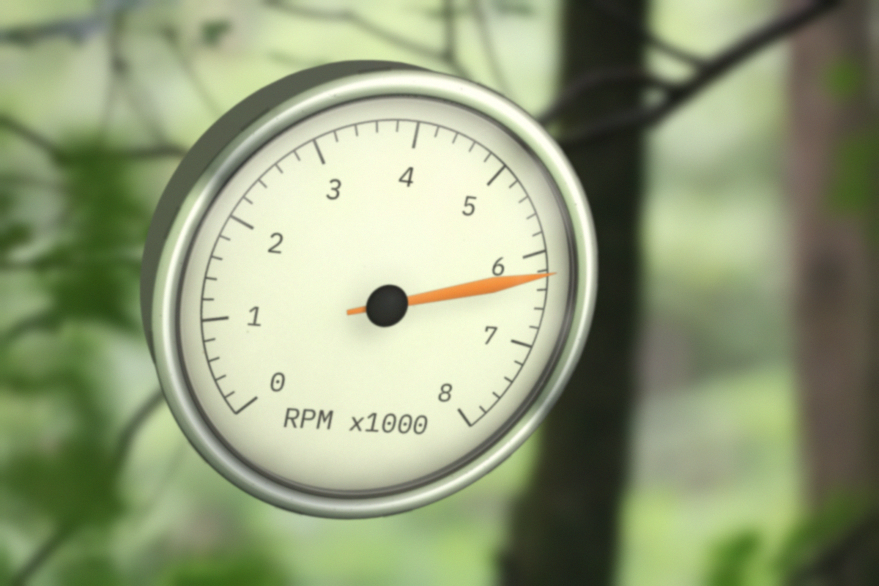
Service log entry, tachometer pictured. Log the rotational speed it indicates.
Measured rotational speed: 6200 rpm
